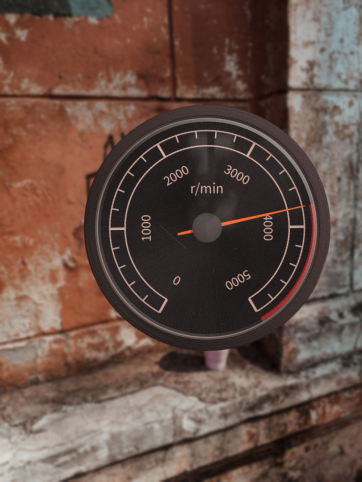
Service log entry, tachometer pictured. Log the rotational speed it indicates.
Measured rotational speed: 3800 rpm
